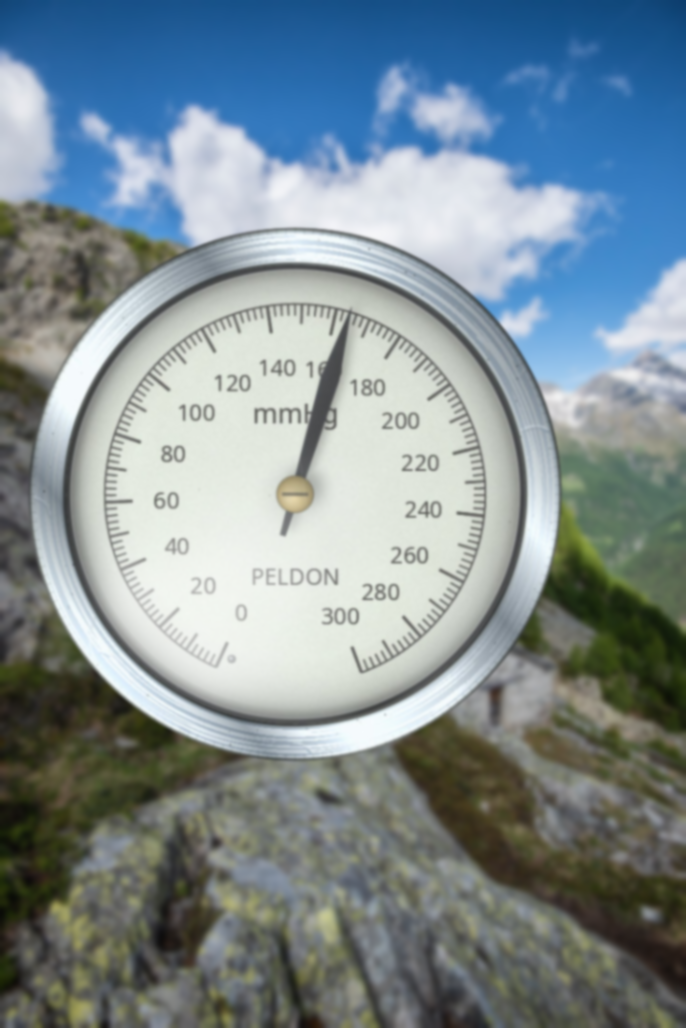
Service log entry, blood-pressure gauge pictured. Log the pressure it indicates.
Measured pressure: 164 mmHg
